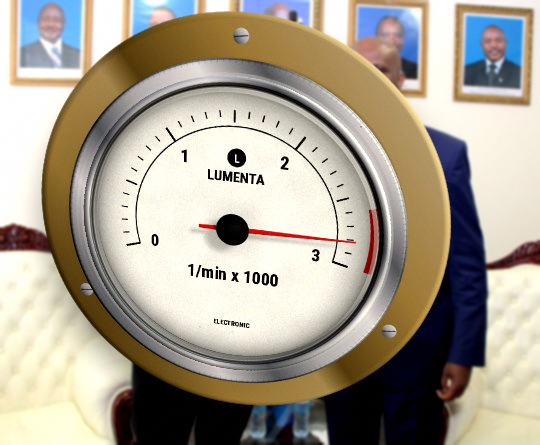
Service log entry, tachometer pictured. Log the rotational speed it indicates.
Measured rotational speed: 2800 rpm
